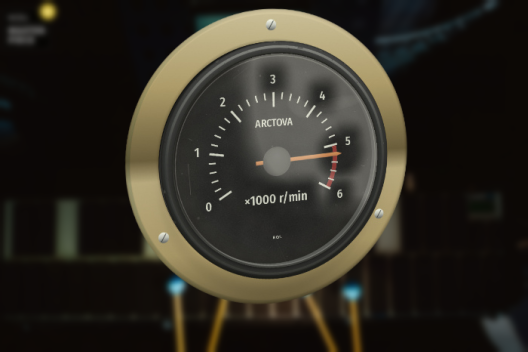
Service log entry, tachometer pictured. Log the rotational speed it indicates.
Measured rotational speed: 5200 rpm
